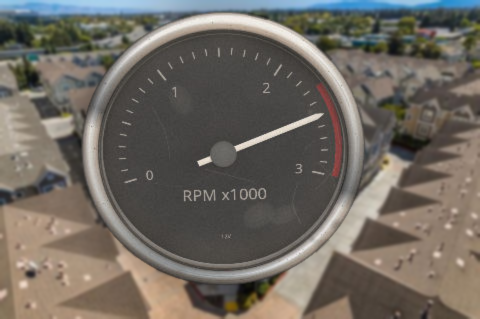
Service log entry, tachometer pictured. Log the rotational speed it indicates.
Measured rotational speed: 2500 rpm
